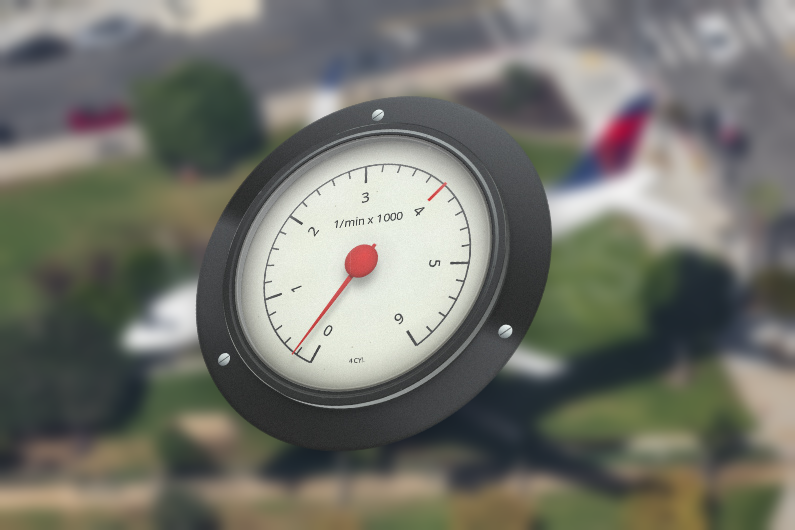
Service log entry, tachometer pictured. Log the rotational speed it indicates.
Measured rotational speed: 200 rpm
